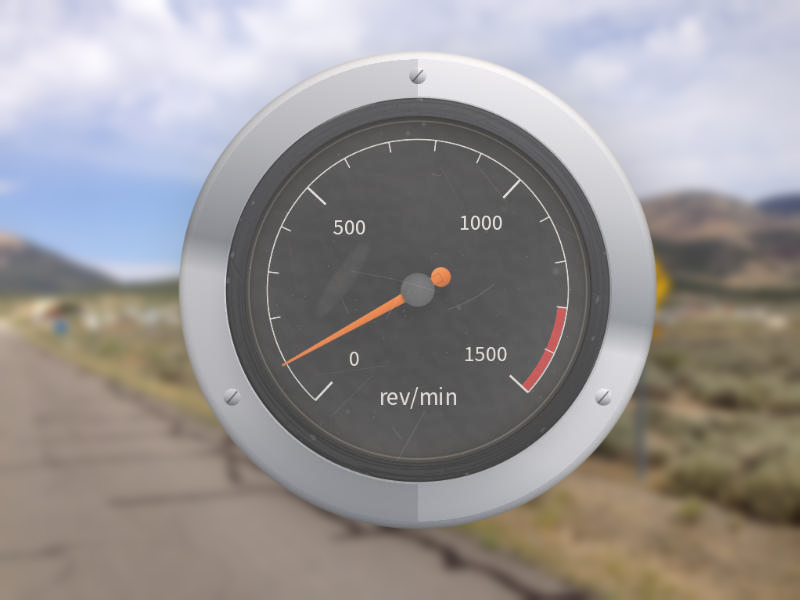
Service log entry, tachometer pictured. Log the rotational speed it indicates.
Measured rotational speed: 100 rpm
